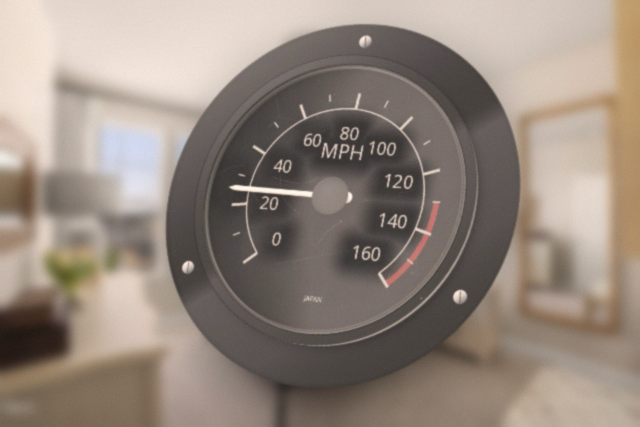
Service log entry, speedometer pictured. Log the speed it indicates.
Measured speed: 25 mph
